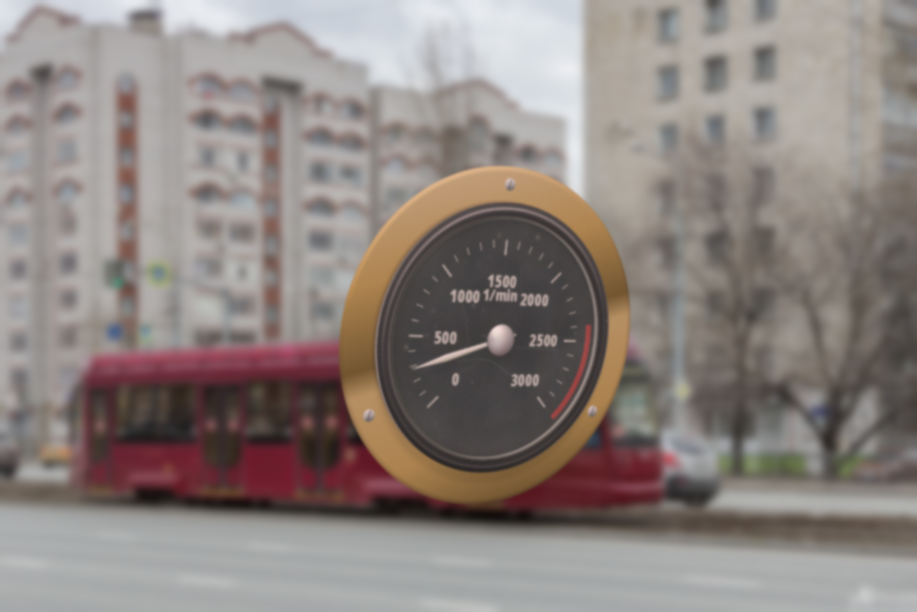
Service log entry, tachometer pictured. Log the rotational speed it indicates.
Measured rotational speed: 300 rpm
